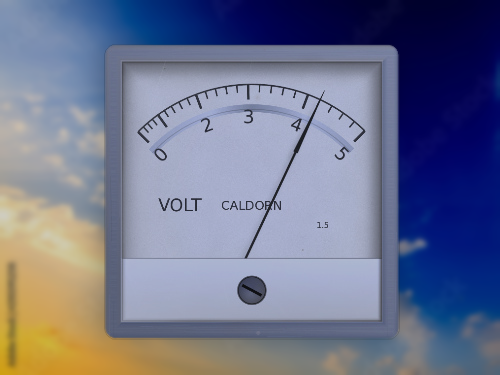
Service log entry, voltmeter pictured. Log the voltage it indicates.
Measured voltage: 4.2 V
